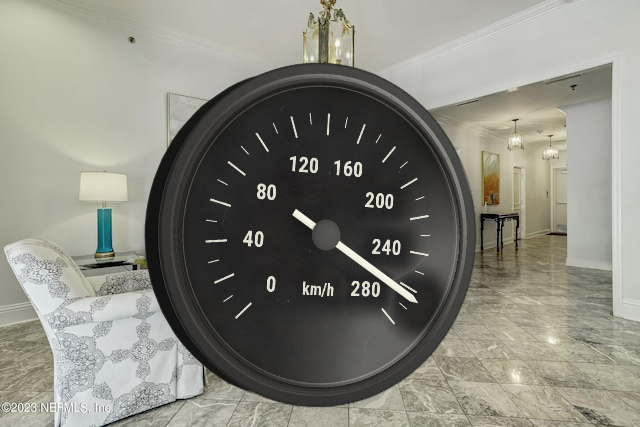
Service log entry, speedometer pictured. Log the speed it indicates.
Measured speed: 265 km/h
